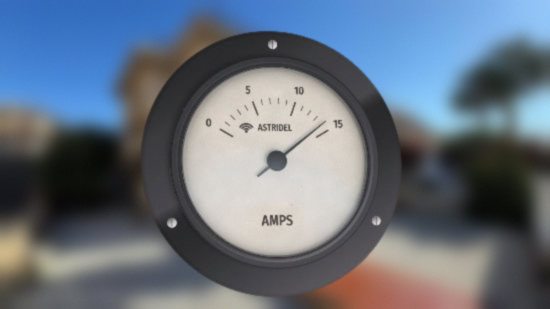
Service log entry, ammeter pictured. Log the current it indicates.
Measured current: 14 A
